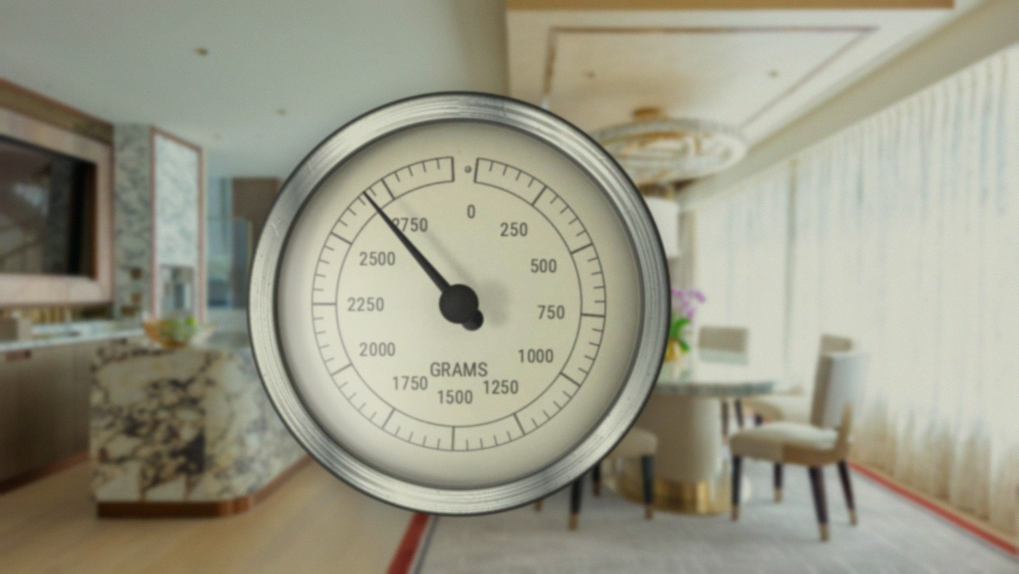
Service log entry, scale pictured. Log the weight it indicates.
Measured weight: 2675 g
